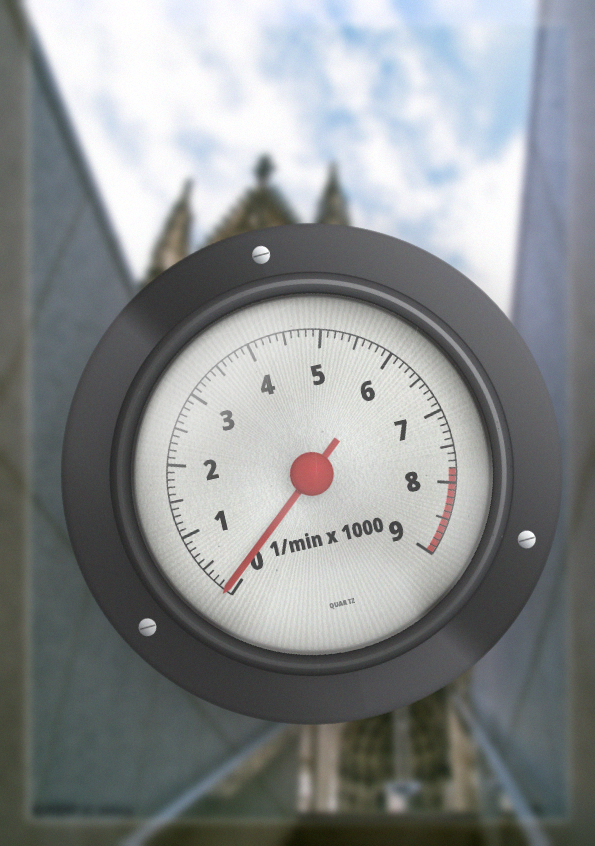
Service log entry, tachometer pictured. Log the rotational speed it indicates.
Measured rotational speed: 100 rpm
